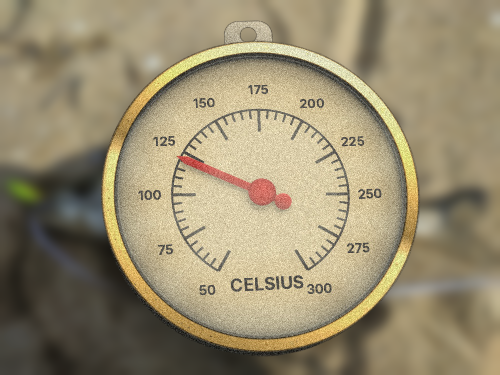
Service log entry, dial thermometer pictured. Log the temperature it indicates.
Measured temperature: 120 °C
